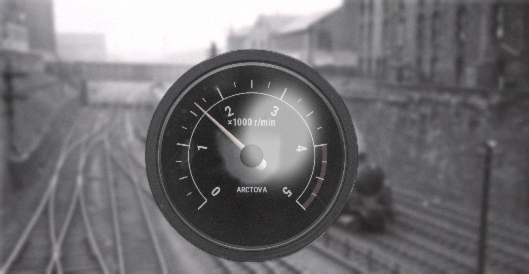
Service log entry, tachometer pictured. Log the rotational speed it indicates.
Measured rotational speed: 1625 rpm
